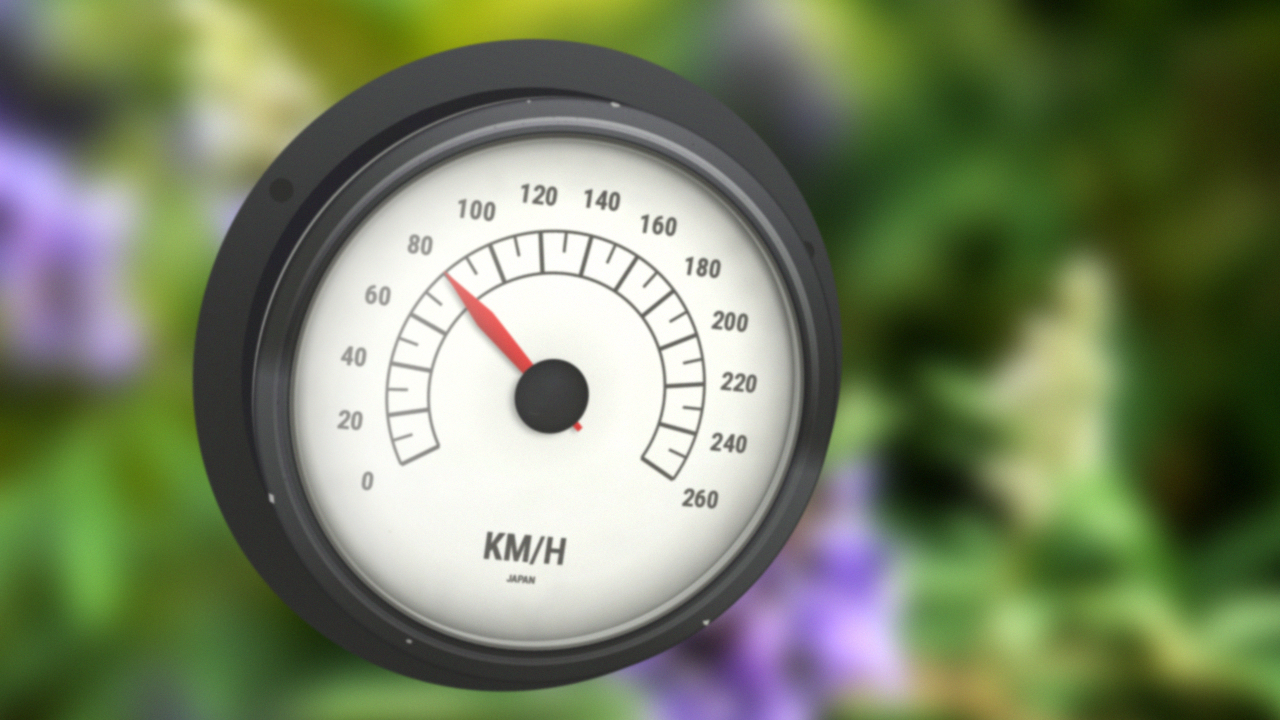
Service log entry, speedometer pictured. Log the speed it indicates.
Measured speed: 80 km/h
